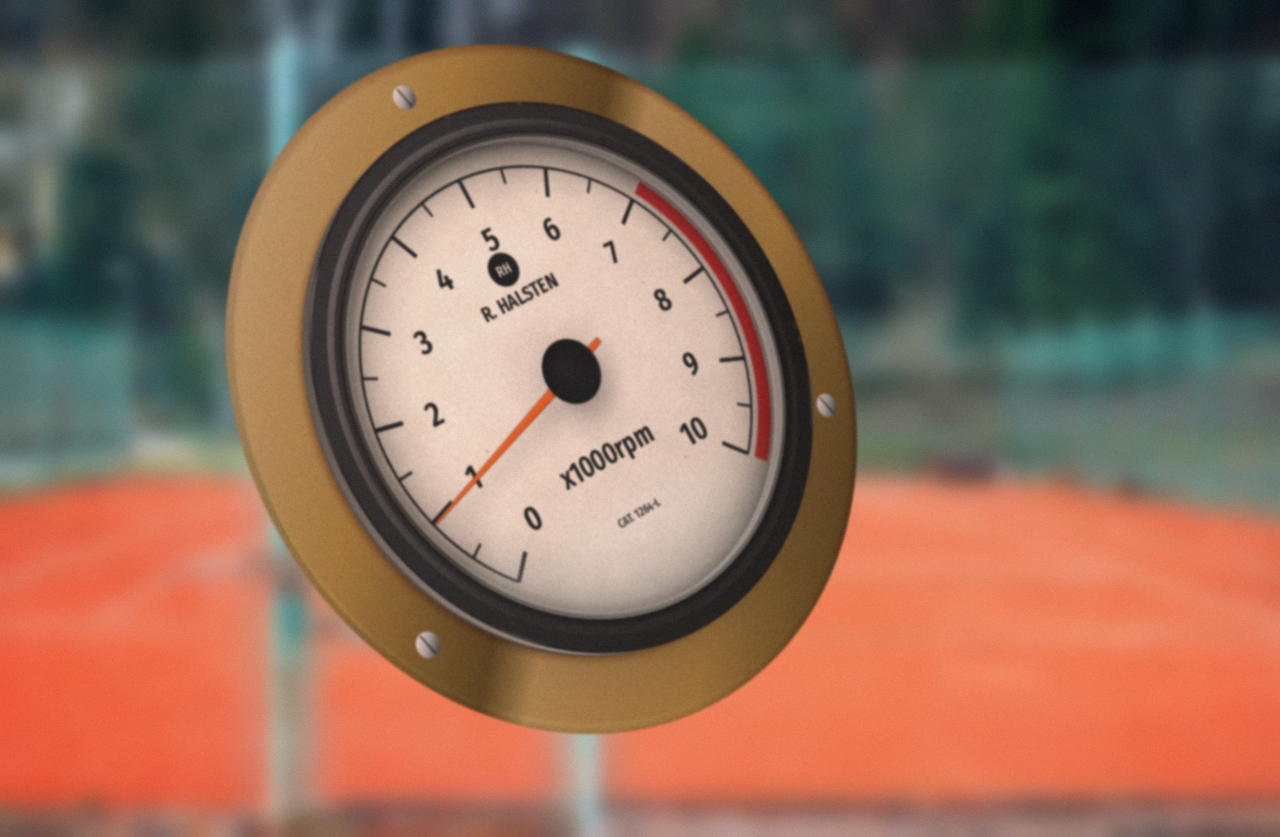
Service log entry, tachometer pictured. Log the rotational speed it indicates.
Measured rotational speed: 1000 rpm
